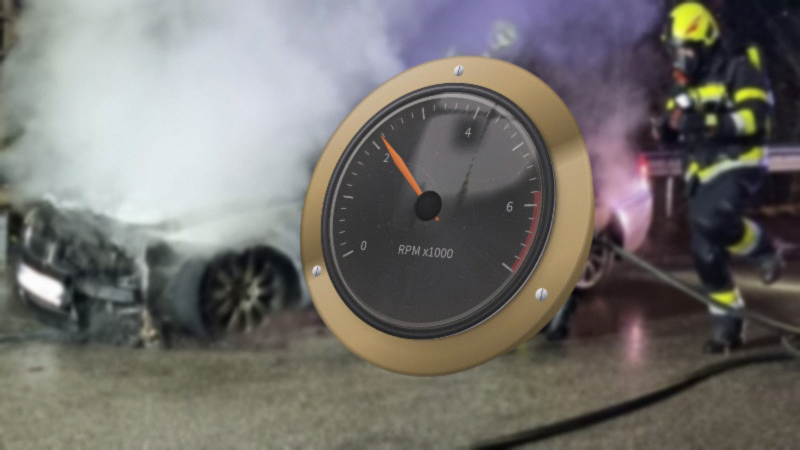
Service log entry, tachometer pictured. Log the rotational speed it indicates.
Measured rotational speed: 2200 rpm
